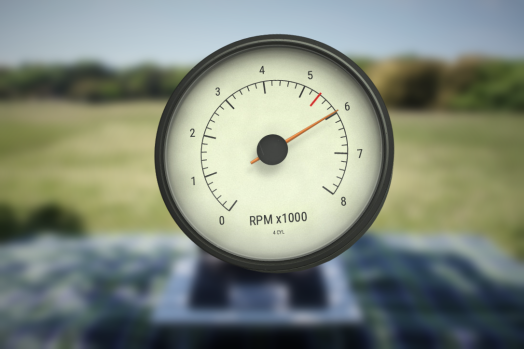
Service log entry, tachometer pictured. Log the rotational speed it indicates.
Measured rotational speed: 6000 rpm
